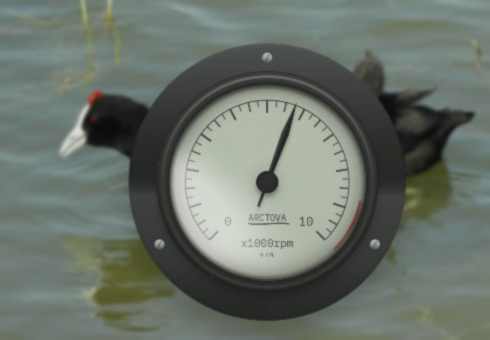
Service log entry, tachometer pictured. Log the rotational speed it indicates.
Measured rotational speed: 5750 rpm
